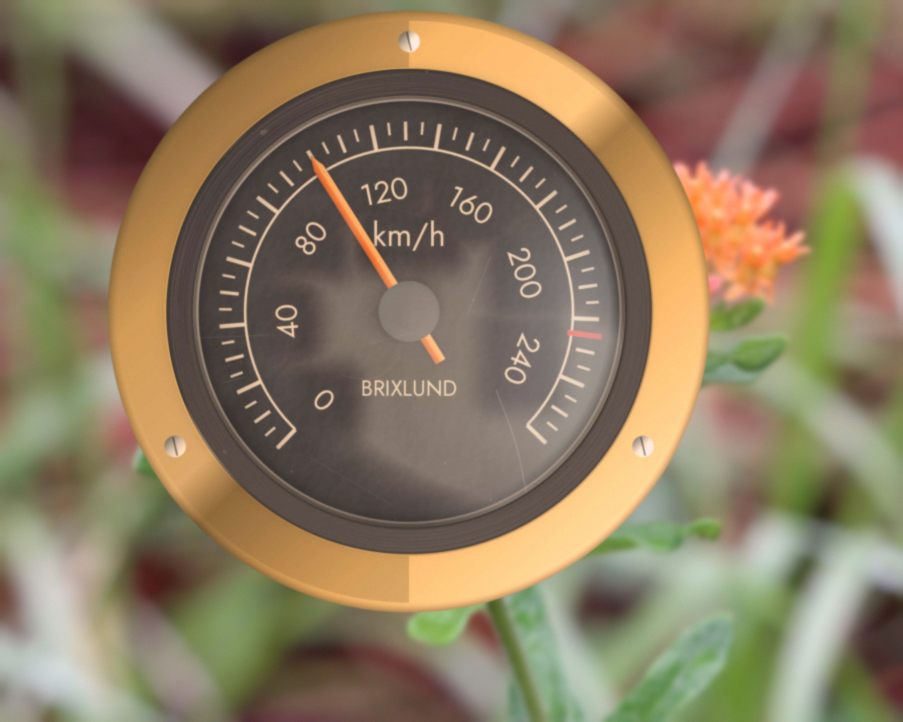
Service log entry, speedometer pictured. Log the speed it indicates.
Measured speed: 100 km/h
